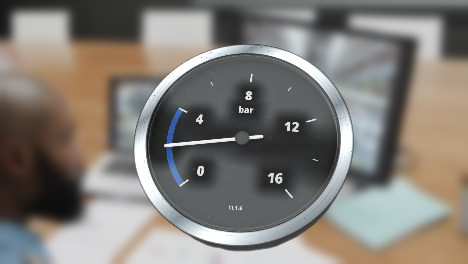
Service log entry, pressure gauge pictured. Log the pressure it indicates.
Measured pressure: 2 bar
